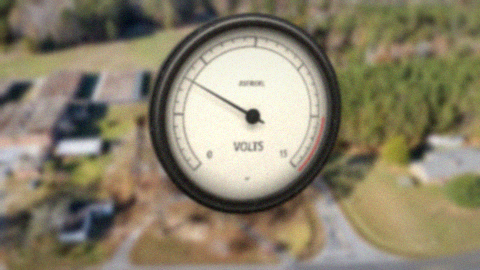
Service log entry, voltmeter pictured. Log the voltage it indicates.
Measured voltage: 4 V
